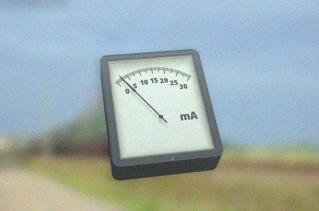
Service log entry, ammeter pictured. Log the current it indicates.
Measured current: 2.5 mA
